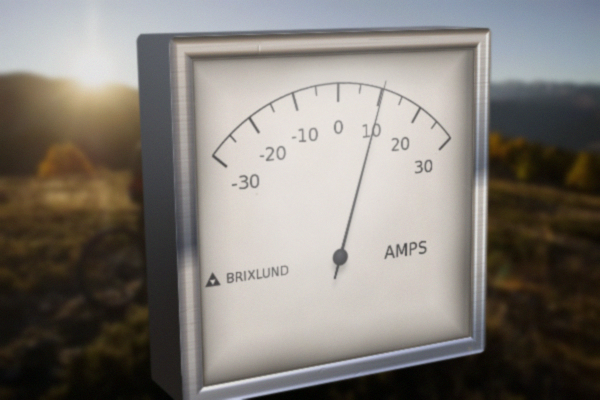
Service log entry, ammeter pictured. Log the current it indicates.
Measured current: 10 A
